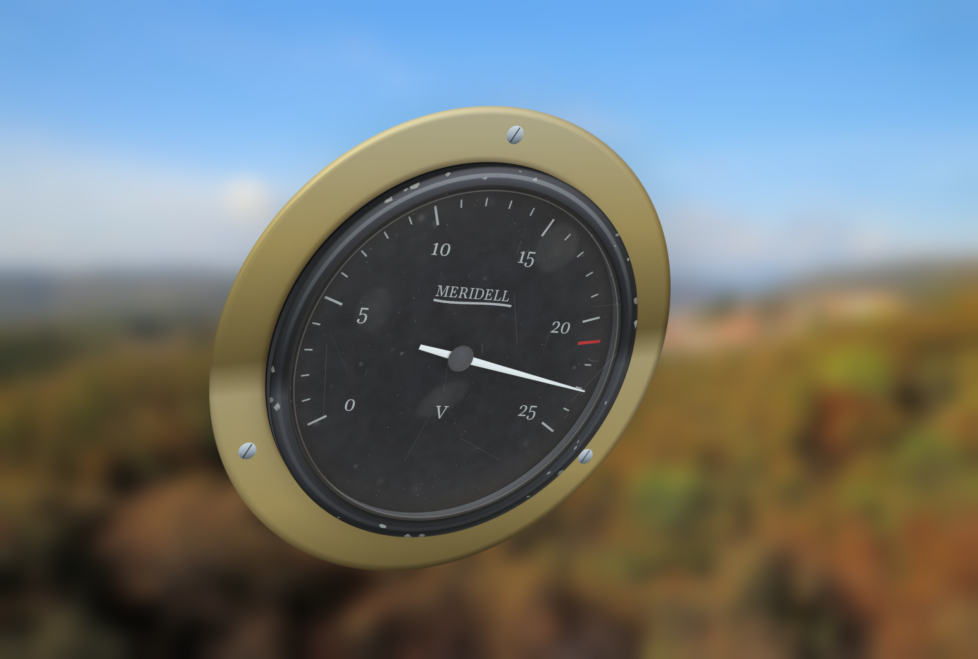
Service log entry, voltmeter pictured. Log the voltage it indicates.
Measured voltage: 23 V
